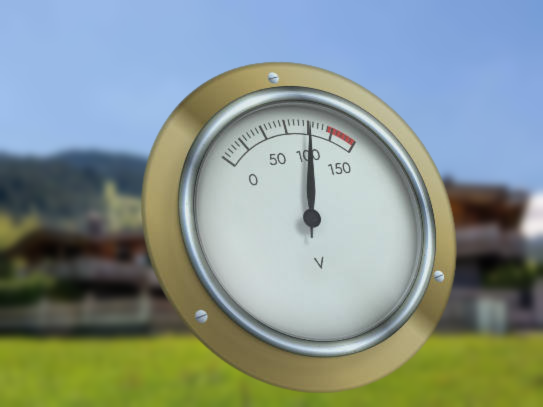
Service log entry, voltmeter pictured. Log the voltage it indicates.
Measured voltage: 100 V
